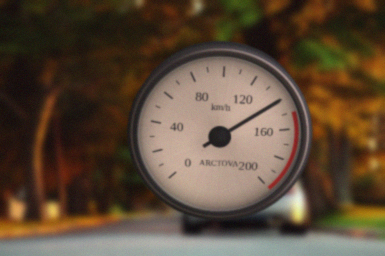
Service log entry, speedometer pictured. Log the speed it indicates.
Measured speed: 140 km/h
